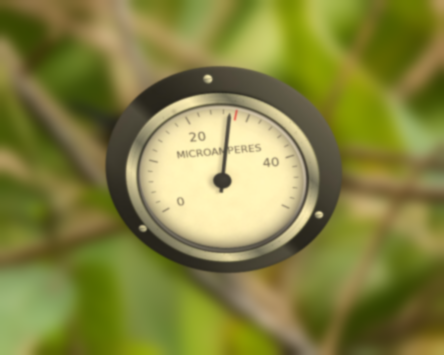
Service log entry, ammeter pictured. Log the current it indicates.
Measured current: 27 µA
